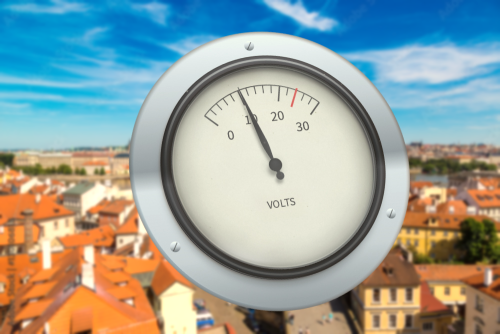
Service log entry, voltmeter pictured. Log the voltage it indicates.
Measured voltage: 10 V
